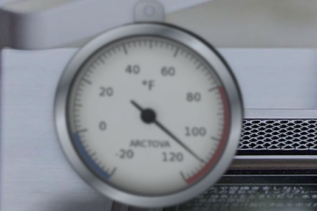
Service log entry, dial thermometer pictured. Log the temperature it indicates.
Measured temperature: 110 °F
